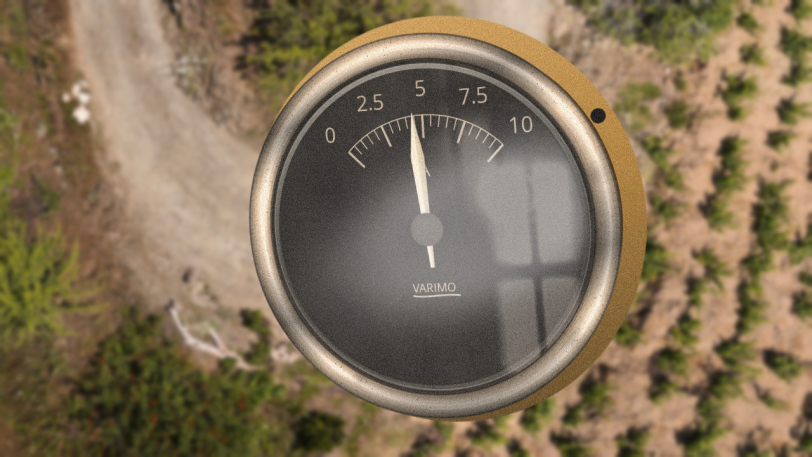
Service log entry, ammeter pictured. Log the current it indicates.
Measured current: 4.5 A
